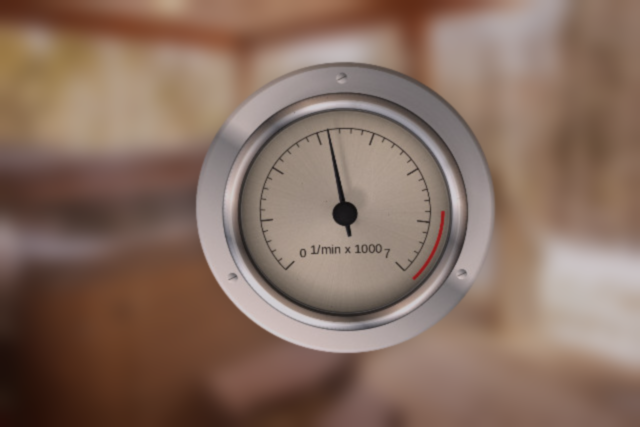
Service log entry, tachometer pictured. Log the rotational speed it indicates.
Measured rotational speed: 3200 rpm
